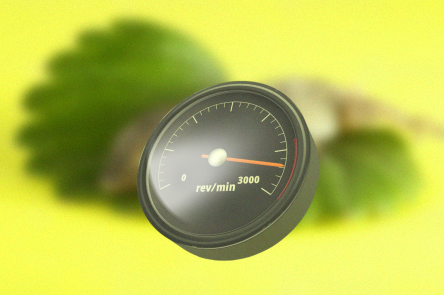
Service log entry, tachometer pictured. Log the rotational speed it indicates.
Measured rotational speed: 2700 rpm
